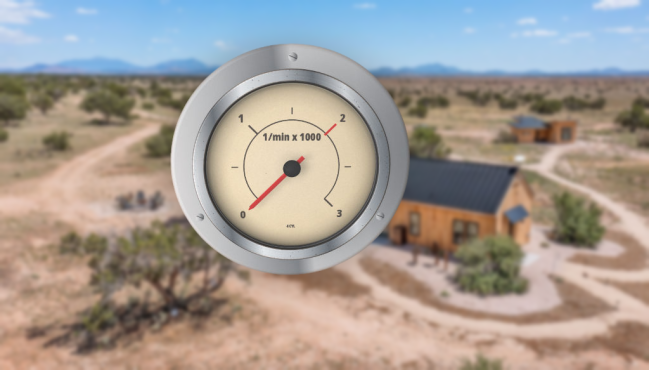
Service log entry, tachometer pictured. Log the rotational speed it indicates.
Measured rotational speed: 0 rpm
